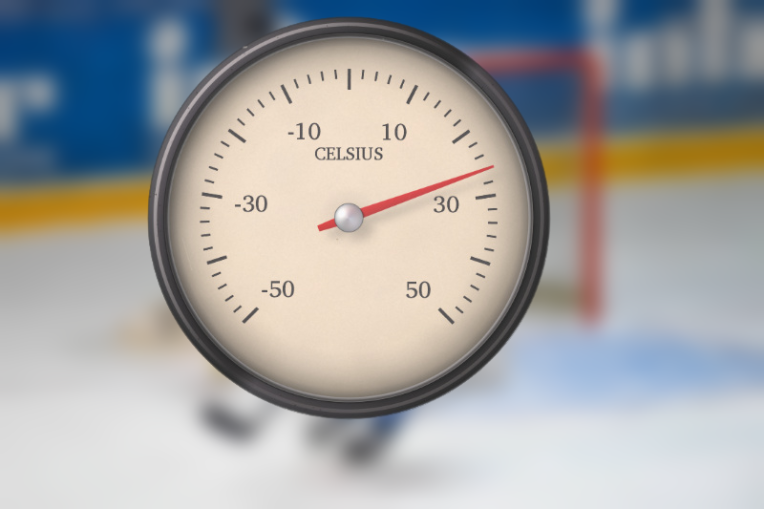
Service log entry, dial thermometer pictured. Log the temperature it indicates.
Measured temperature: 26 °C
